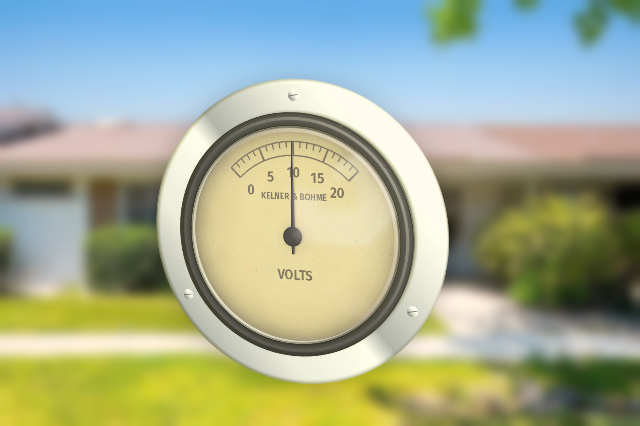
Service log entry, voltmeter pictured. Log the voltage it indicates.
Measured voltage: 10 V
